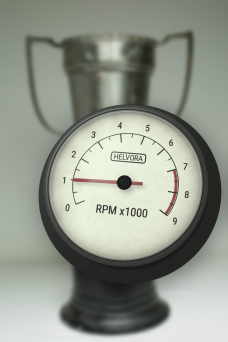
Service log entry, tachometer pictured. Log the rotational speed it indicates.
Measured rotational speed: 1000 rpm
